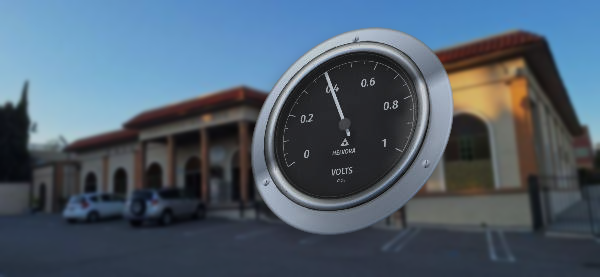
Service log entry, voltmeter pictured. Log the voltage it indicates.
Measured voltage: 0.4 V
